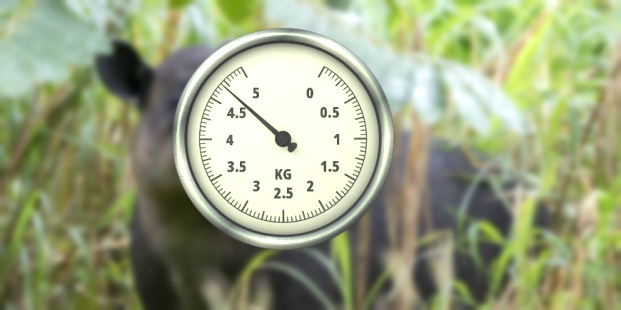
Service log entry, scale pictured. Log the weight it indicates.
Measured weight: 4.7 kg
